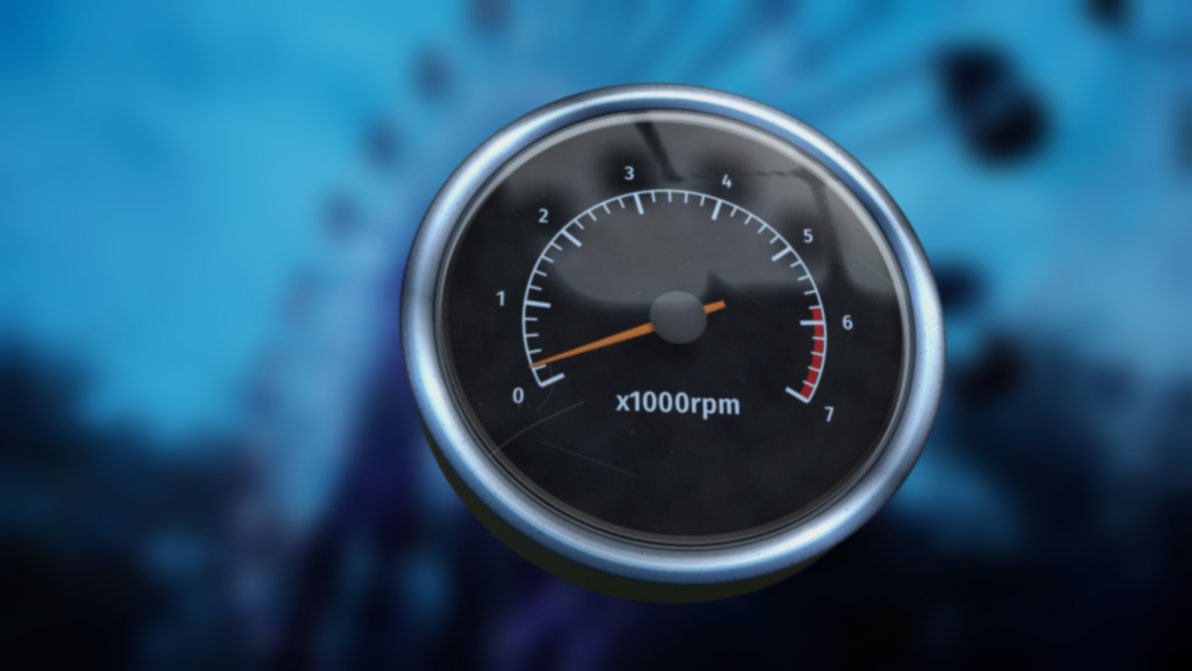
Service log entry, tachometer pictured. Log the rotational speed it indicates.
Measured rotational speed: 200 rpm
